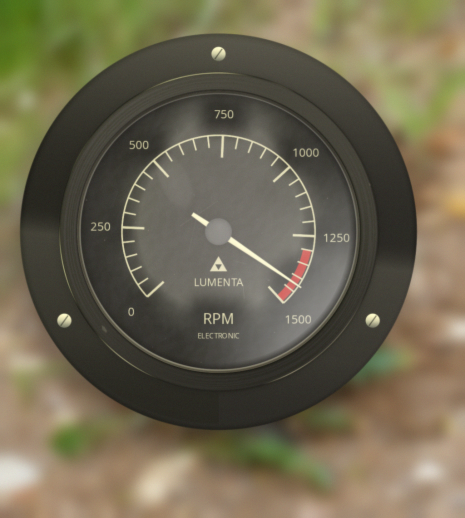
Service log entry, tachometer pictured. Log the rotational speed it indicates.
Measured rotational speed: 1425 rpm
